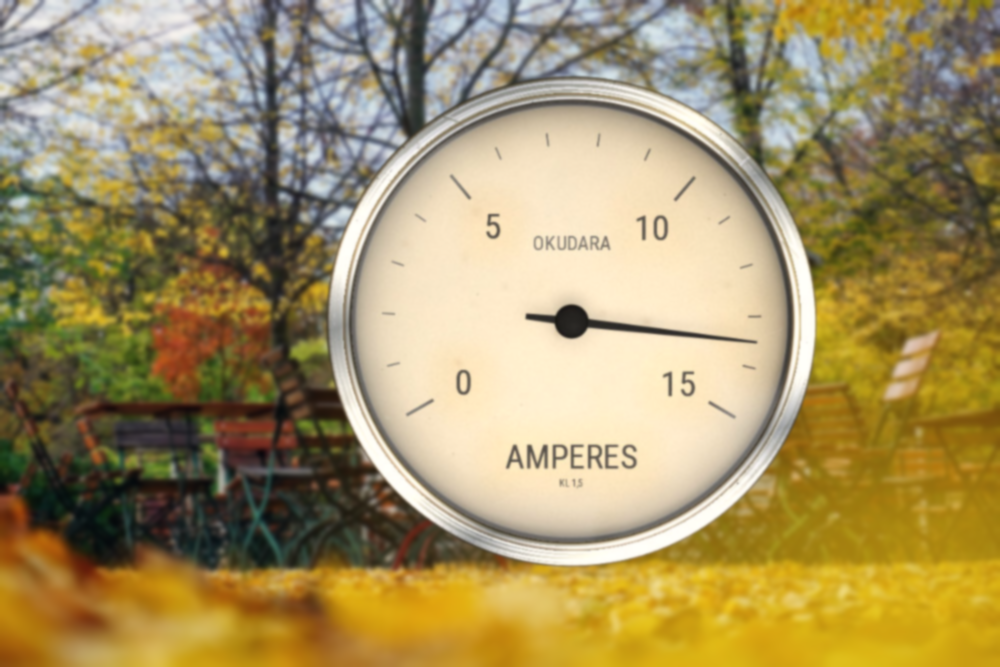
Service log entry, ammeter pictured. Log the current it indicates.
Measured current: 13.5 A
